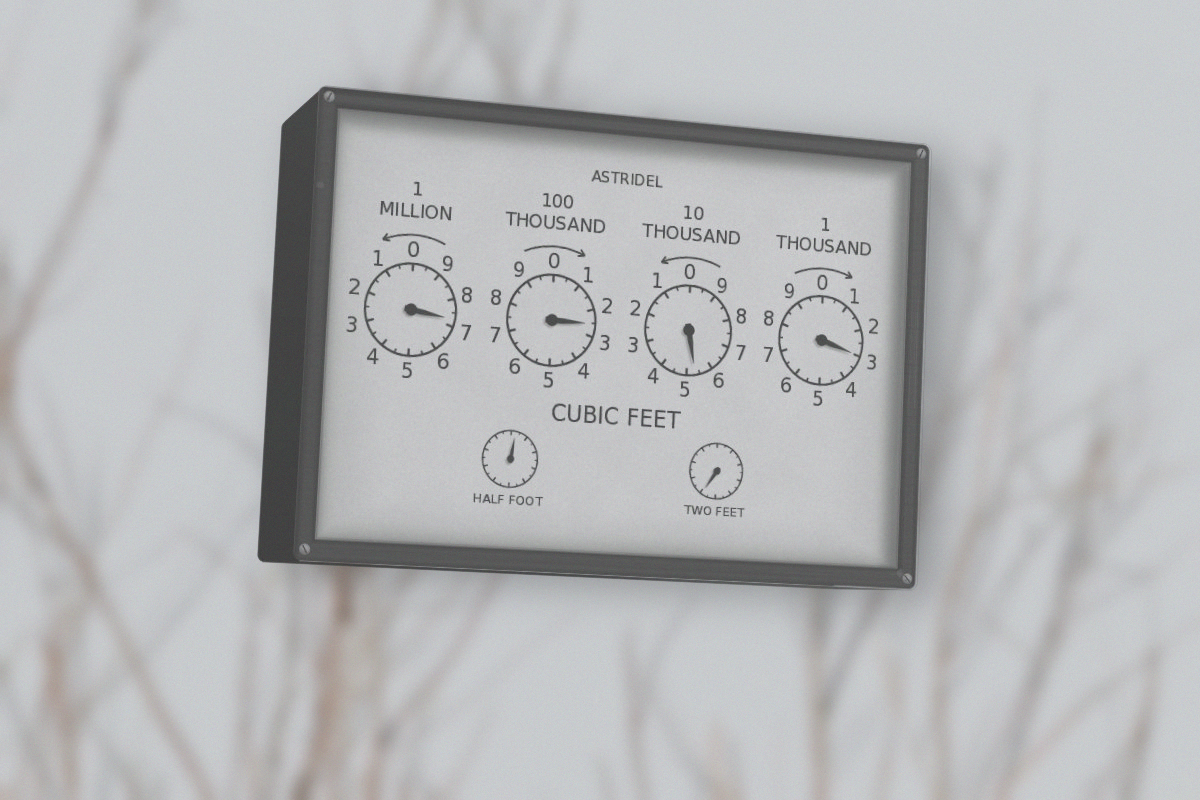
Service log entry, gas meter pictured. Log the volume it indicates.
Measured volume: 725300 ft³
